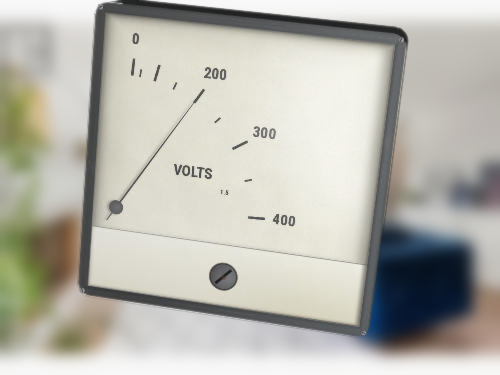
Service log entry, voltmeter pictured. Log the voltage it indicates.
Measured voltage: 200 V
